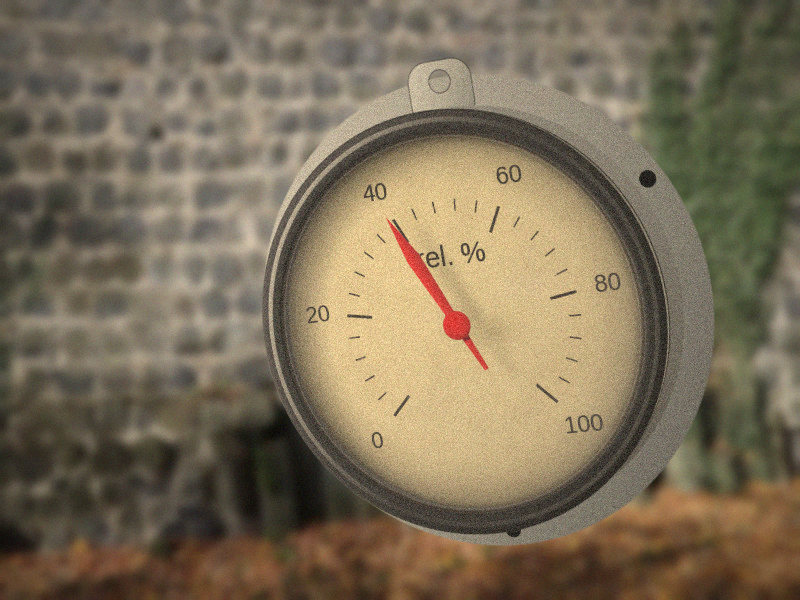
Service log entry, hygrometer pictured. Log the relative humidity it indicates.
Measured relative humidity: 40 %
